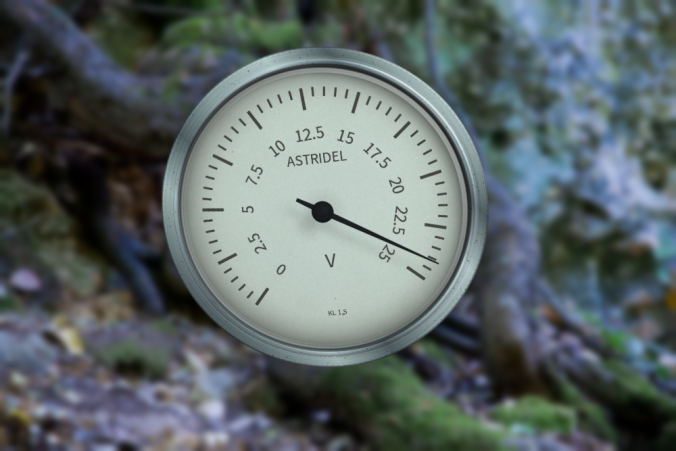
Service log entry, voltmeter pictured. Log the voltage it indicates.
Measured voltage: 24 V
